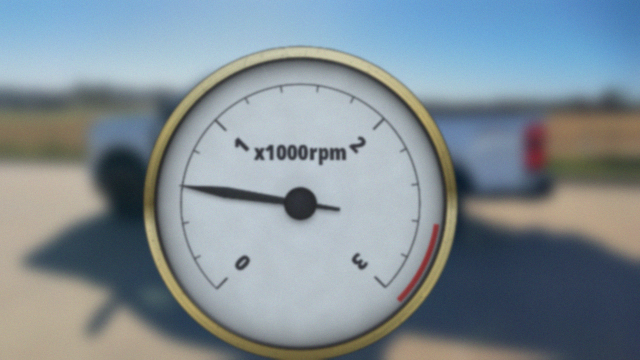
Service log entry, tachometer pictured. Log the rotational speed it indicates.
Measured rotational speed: 600 rpm
